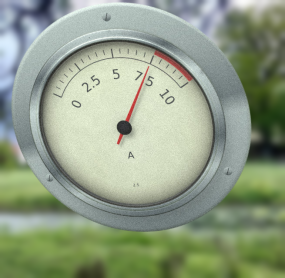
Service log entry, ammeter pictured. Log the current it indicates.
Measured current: 7.5 A
